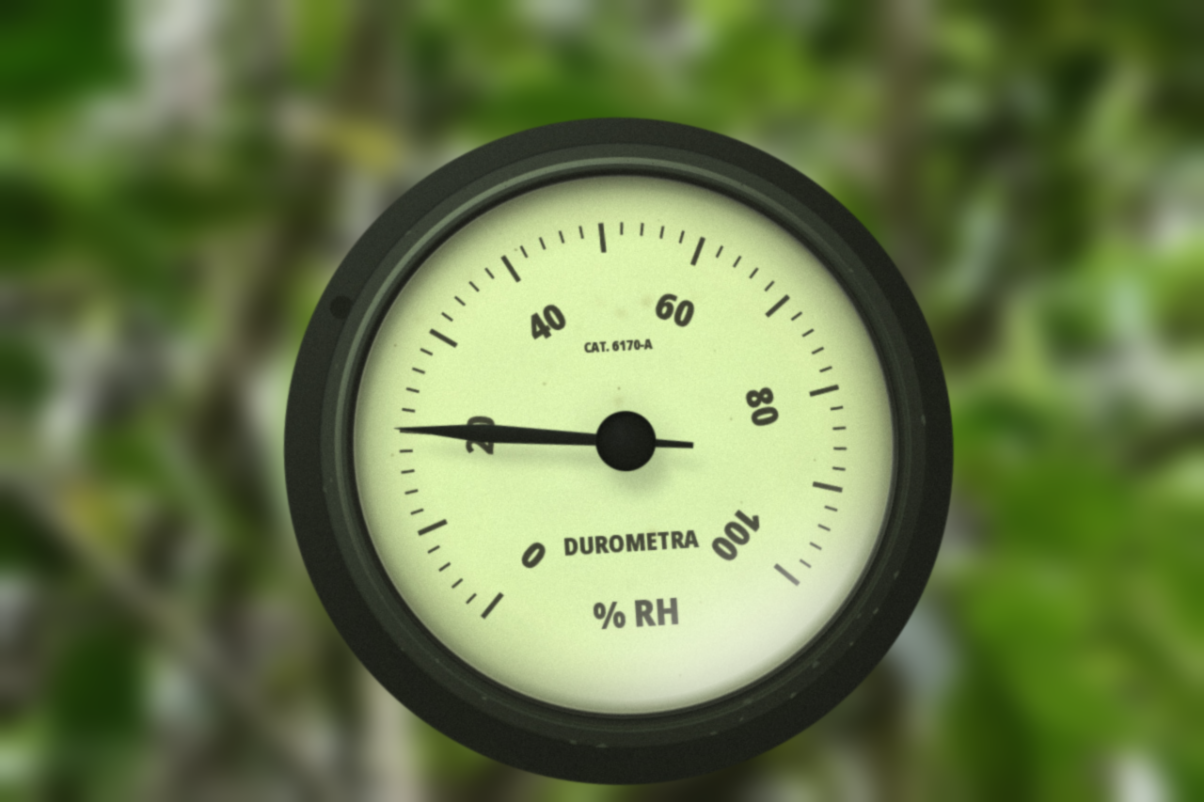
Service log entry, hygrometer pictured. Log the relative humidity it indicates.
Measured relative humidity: 20 %
